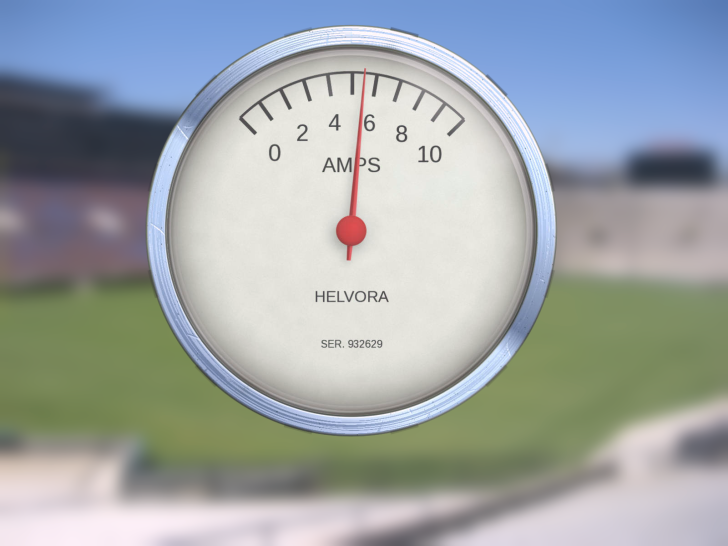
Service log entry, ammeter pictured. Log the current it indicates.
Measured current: 5.5 A
